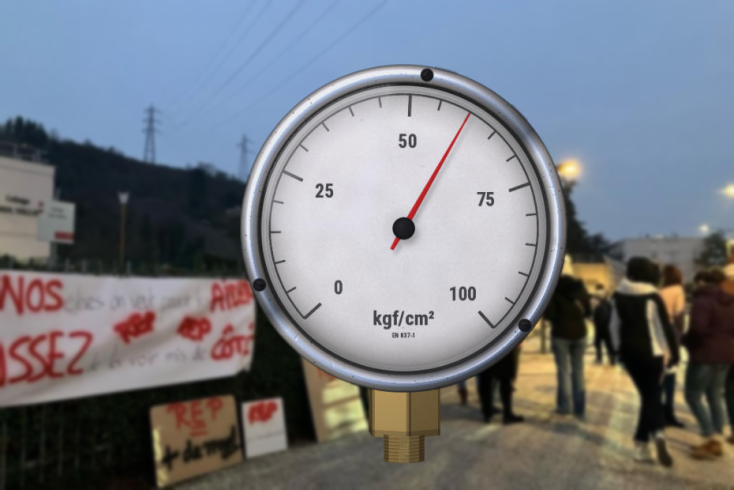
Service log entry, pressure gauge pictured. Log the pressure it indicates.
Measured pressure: 60 kg/cm²
